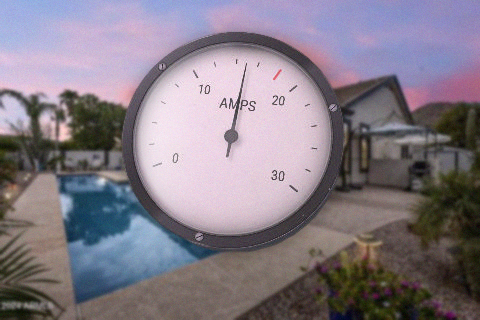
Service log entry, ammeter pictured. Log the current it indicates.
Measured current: 15 A
